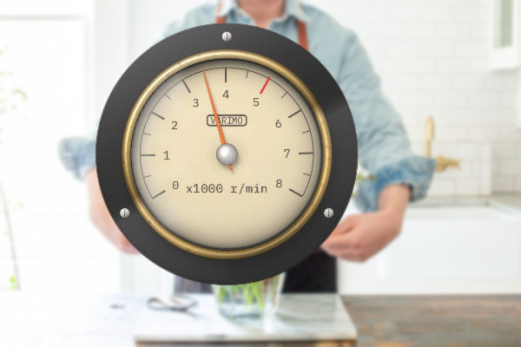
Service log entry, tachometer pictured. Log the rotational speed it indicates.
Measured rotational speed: 3500 rpm
